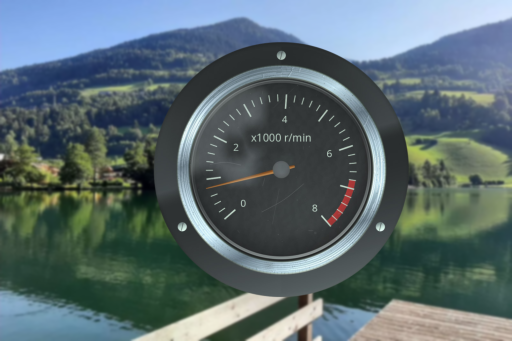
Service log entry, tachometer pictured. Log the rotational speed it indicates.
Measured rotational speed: 800 rpm
